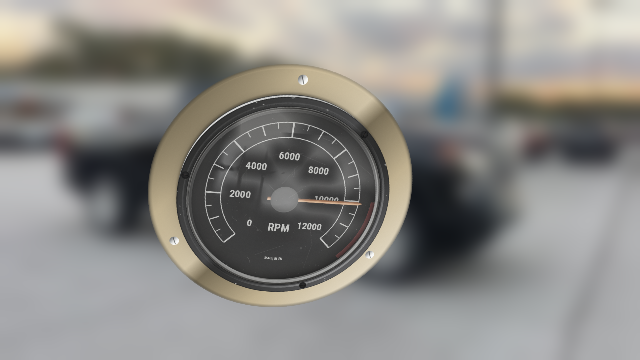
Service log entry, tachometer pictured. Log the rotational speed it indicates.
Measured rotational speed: 10000 rpm
